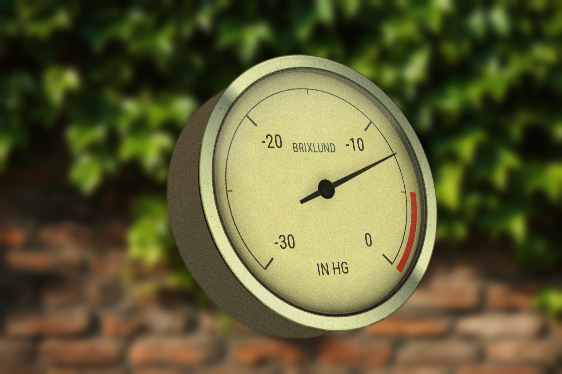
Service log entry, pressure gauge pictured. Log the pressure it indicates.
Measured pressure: -7.5 inHg
